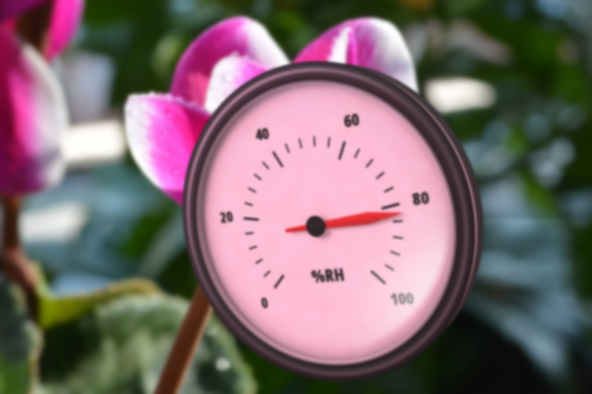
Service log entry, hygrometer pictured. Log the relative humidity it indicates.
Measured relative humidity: 82 %
